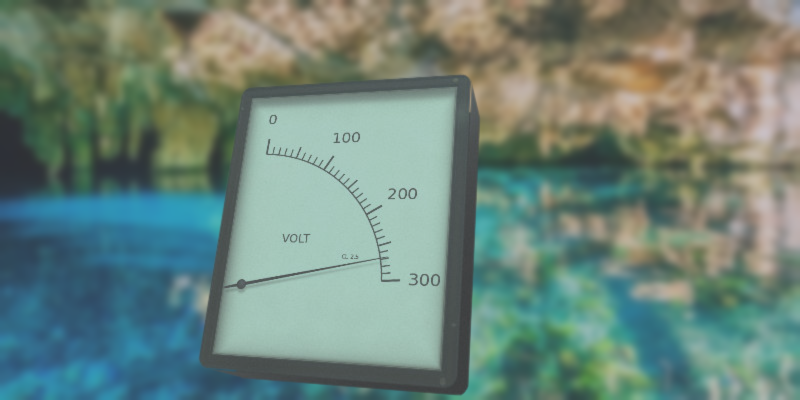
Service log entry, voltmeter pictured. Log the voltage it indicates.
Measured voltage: 270 V
